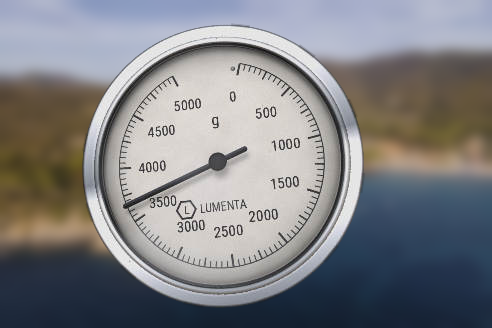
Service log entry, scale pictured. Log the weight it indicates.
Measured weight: 3650 g
